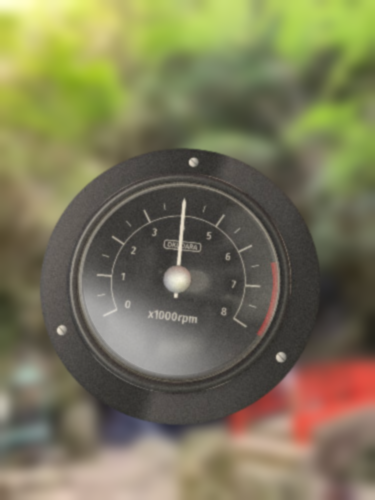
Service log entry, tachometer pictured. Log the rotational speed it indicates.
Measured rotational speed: 4000 rpm
